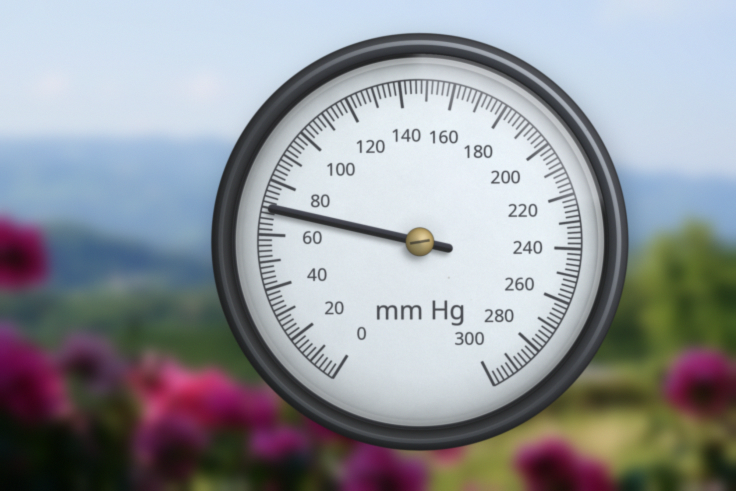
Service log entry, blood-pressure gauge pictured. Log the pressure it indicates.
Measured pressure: 70 mmHg
